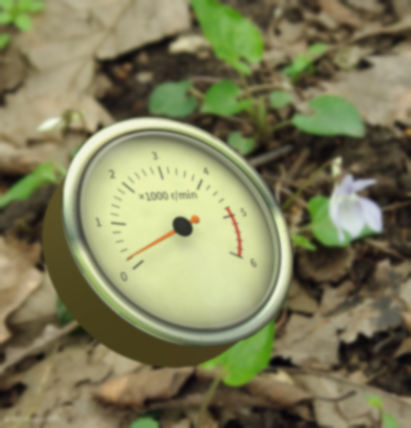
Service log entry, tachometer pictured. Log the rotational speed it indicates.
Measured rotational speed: 200 rpm
